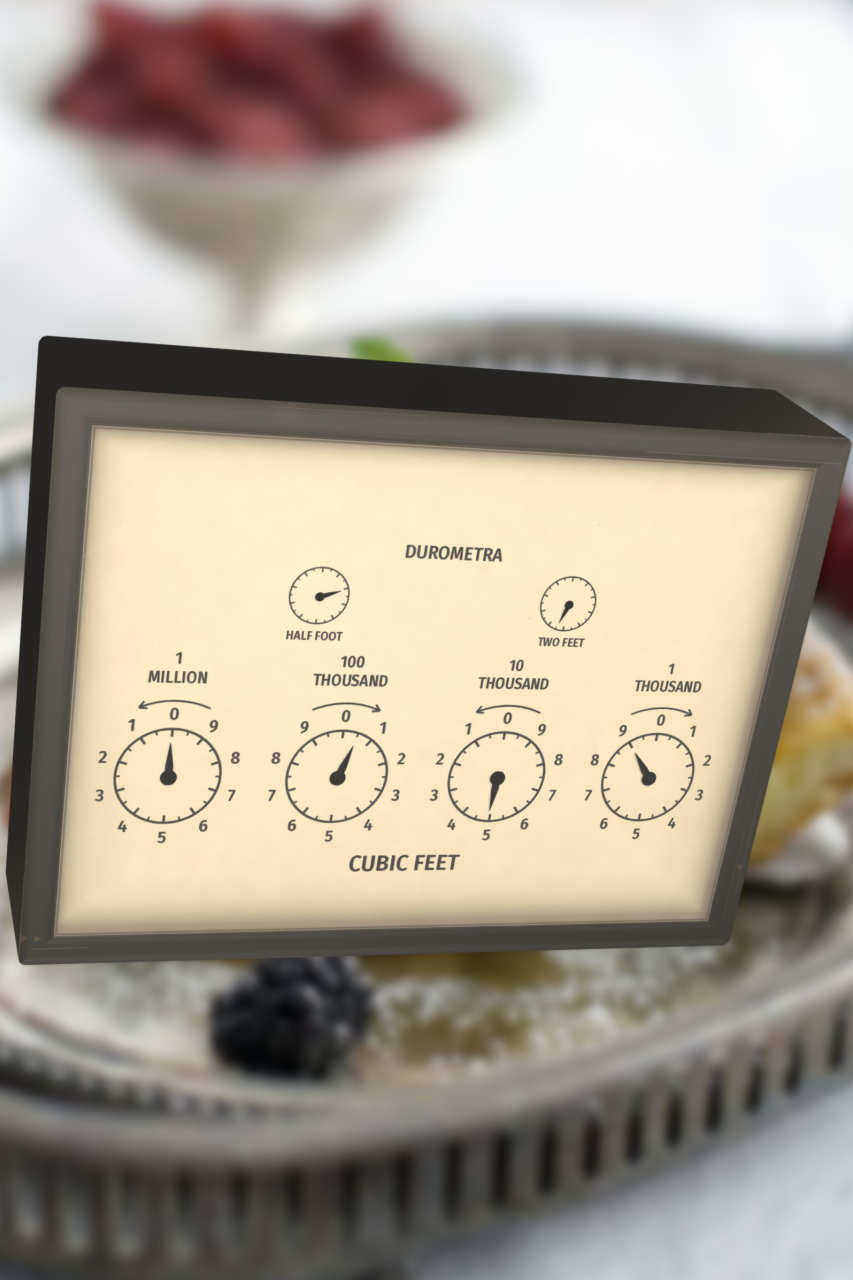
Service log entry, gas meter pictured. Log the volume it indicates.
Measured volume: 4900 ft³
